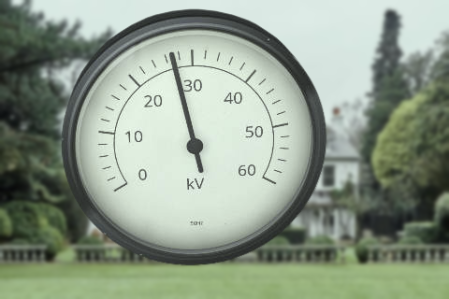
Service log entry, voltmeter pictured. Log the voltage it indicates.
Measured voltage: 27 kV
